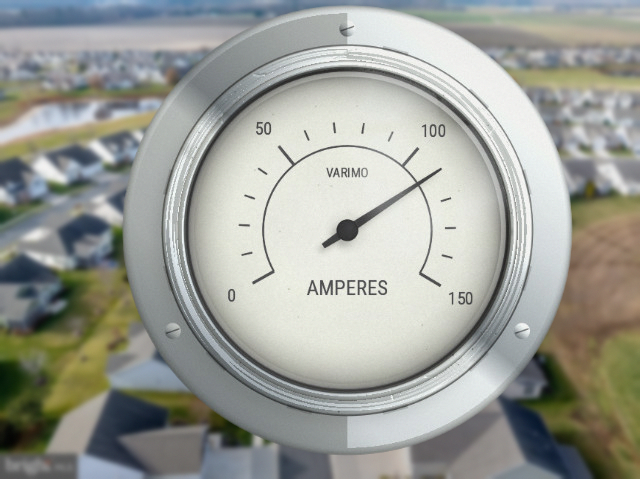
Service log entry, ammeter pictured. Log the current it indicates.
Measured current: 110 A
